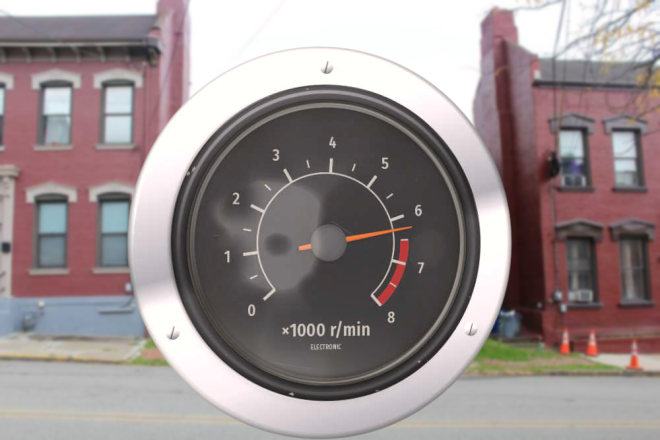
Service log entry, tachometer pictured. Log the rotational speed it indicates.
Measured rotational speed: 6250 rpm
